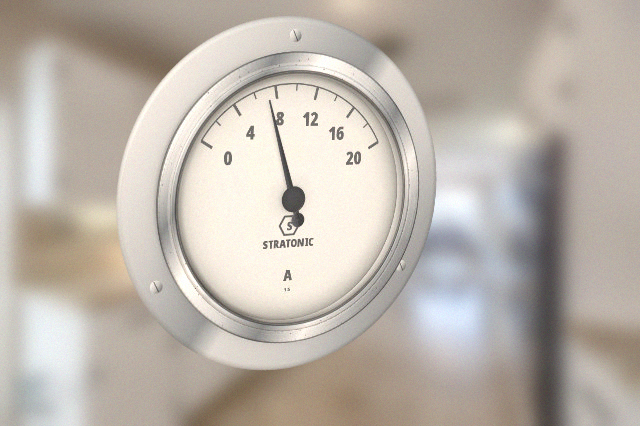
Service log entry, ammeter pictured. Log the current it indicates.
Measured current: 7 A
